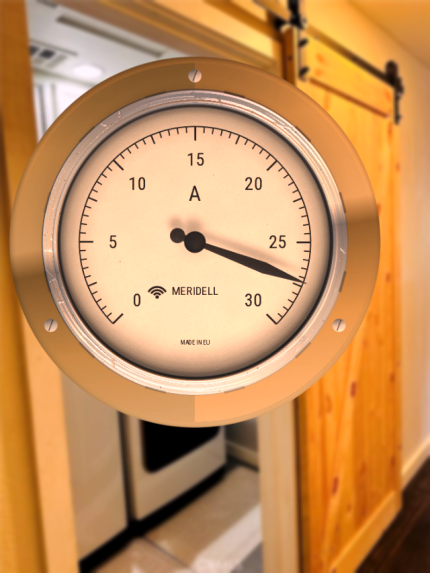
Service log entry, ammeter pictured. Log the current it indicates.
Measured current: 27.25 A
